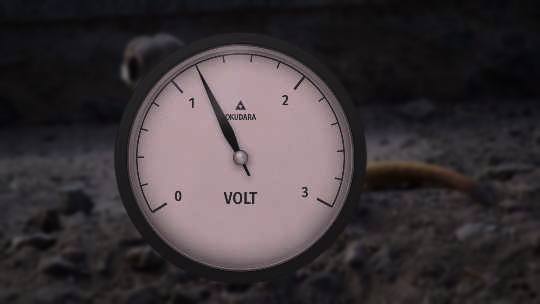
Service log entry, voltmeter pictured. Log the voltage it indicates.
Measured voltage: 1.2 V
